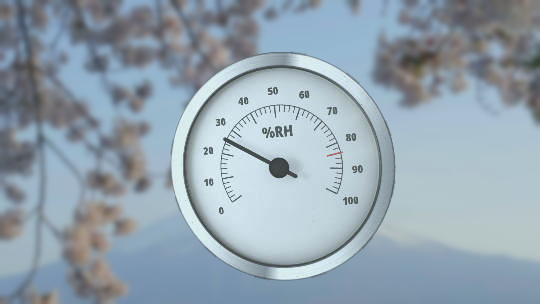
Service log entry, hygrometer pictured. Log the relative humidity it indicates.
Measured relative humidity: 26 %
